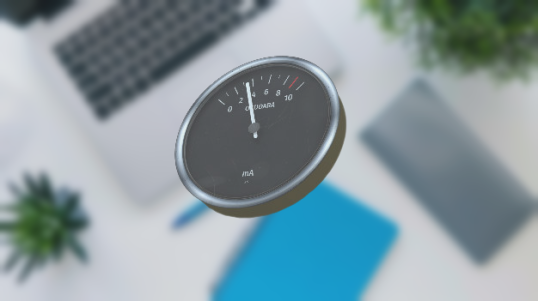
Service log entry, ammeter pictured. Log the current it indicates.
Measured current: 3.5 mA
